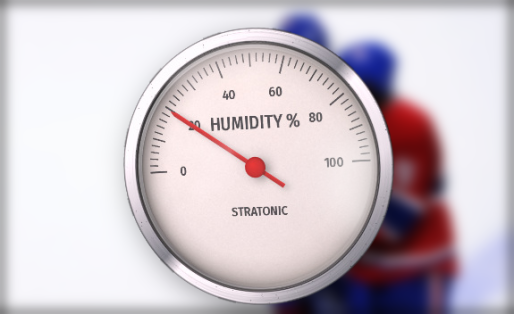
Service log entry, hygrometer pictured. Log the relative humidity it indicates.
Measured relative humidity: 20 %
